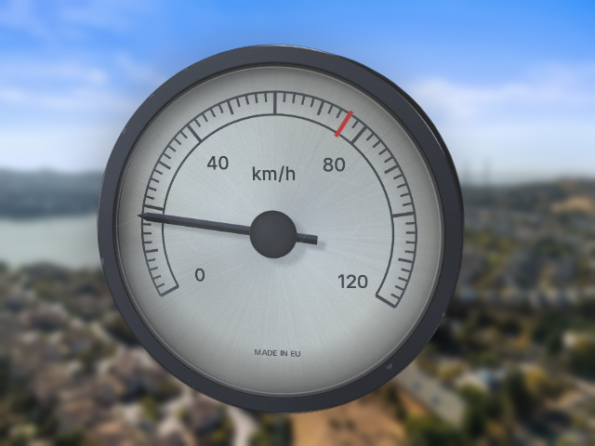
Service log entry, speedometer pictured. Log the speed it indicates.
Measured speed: 18 km/h
